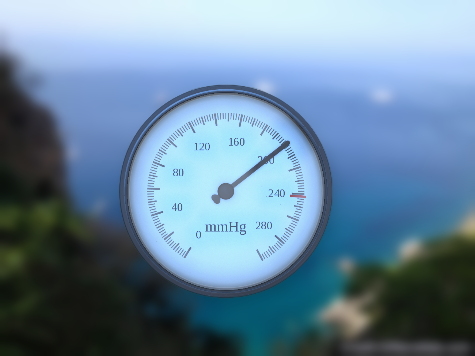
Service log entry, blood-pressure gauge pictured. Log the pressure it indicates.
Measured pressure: 200 mmHg
